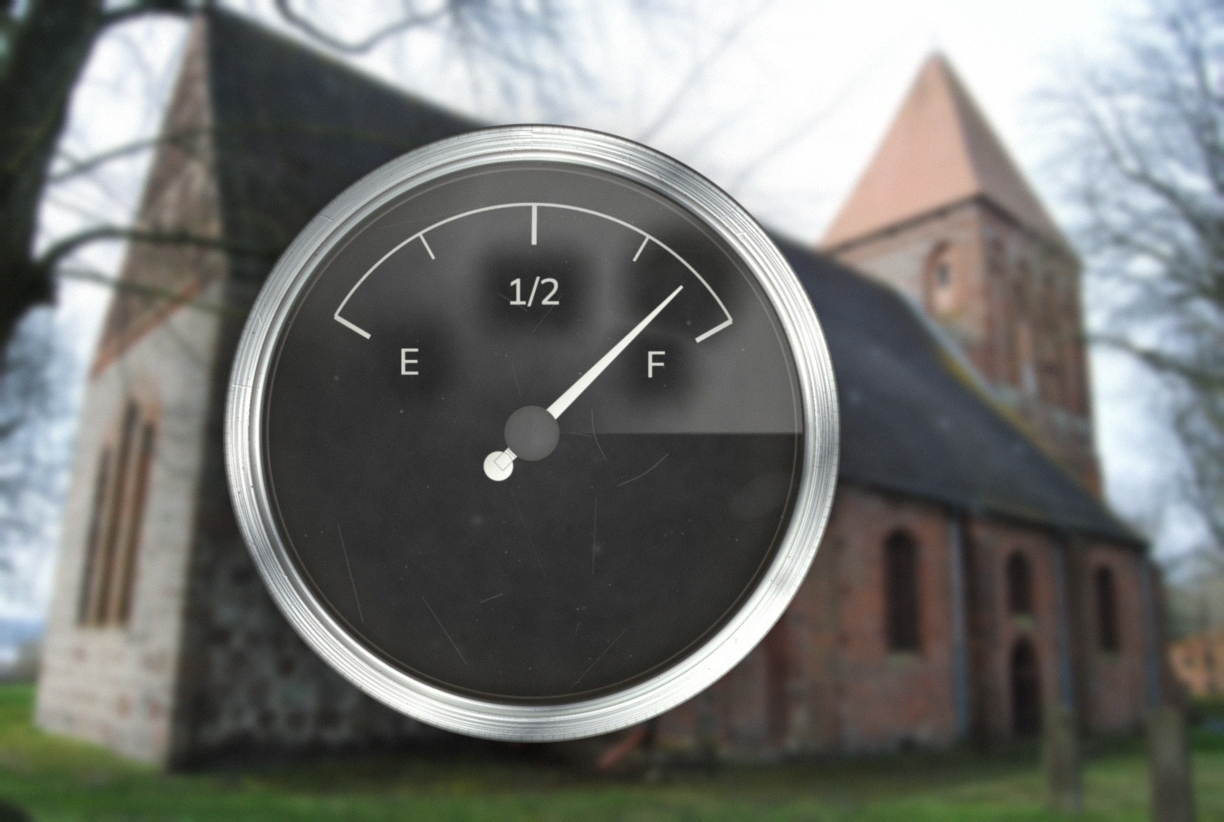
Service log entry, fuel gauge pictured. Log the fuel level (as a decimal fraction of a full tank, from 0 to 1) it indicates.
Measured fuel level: 0.875
